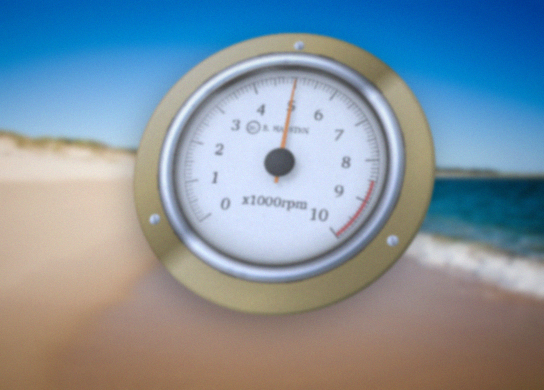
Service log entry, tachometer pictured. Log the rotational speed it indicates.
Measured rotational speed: 5000 rpm
